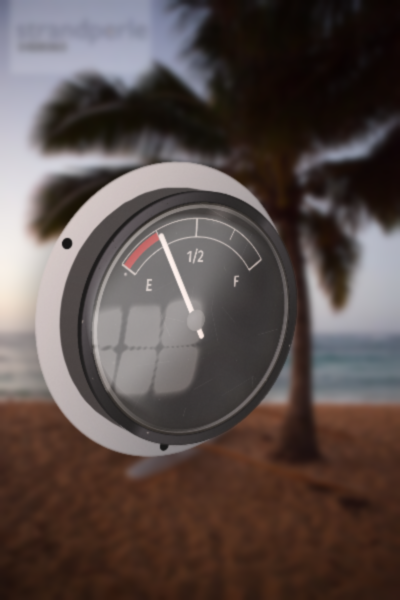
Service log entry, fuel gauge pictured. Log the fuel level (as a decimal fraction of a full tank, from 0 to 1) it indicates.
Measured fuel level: 0.25
